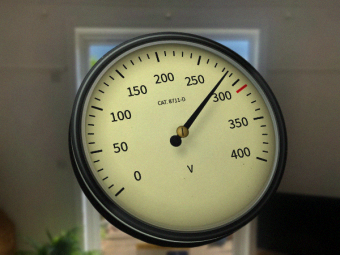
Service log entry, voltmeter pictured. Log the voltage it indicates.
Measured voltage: 285 V
